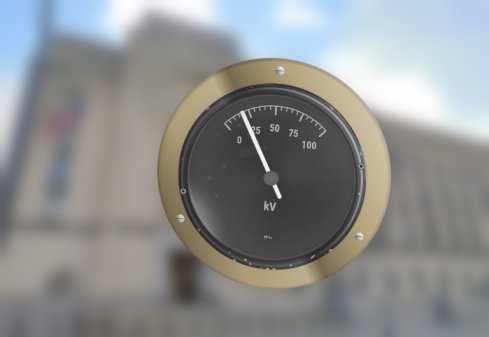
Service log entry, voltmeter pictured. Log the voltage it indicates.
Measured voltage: 20 kV
